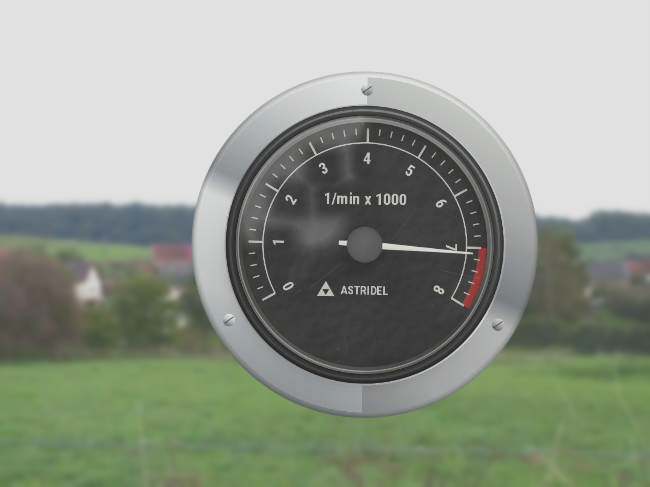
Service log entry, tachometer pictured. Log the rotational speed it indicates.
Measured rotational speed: 7100 rpm
